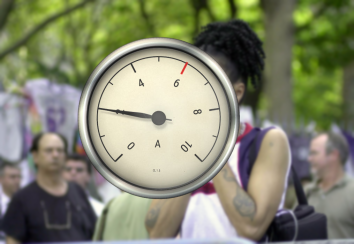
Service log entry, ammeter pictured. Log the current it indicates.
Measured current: 2 A
